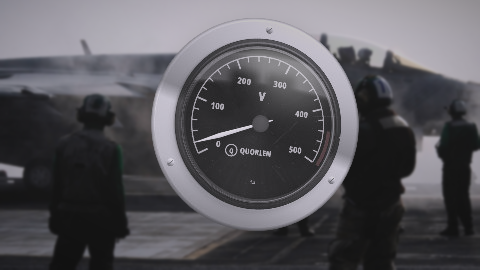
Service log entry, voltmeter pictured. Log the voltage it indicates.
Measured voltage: 20 V
